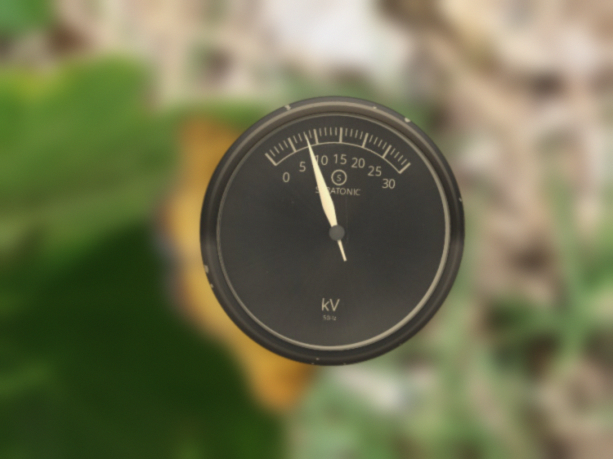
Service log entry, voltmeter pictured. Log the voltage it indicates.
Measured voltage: 8 kV
